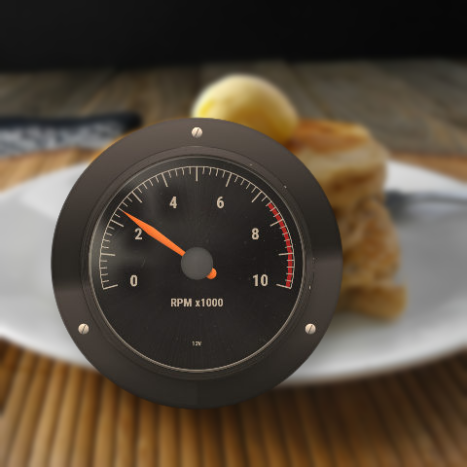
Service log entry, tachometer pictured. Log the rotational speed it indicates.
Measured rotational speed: 2400 rpm
